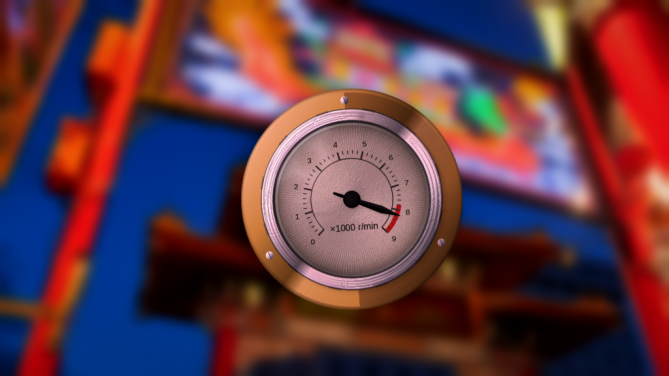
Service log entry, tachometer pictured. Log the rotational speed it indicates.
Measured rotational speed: 8200 rpm
